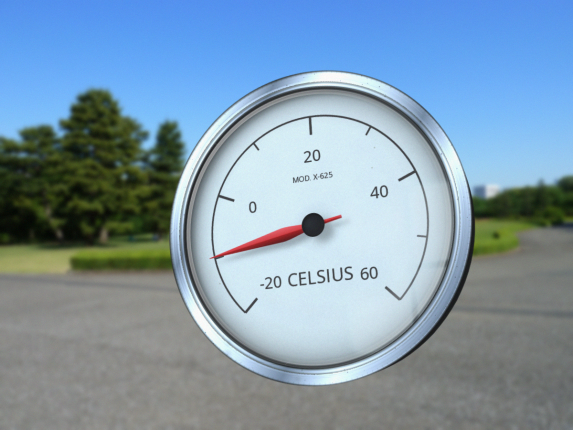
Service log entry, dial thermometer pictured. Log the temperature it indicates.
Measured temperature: -10 °C
